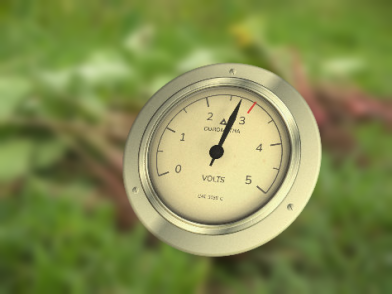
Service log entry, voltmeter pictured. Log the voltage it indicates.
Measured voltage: 2.75 V
